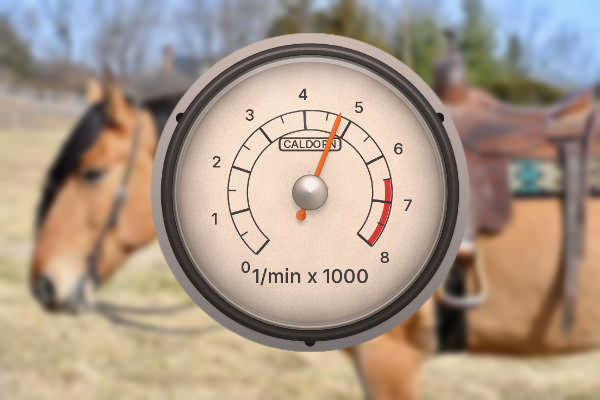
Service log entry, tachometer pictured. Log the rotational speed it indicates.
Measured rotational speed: 4750 rpm
